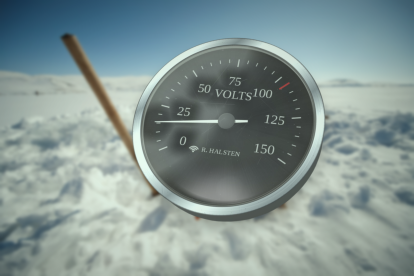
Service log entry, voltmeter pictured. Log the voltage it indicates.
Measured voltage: 15 V
